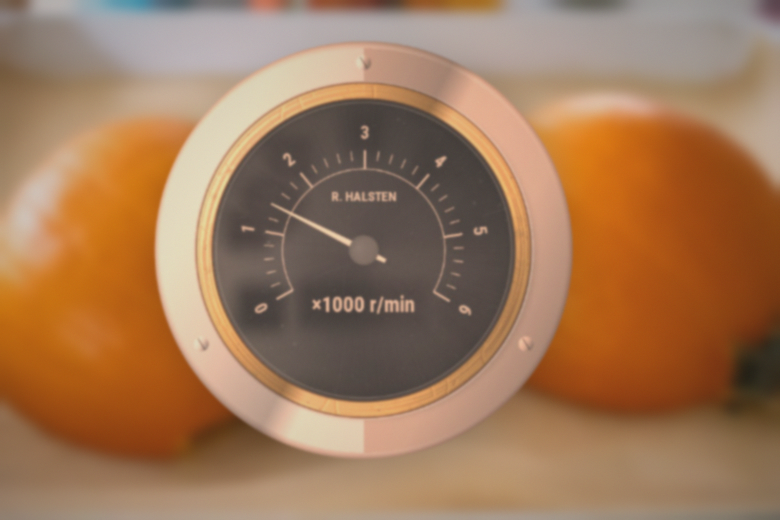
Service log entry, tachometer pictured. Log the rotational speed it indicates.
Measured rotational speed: 1400 rpm
